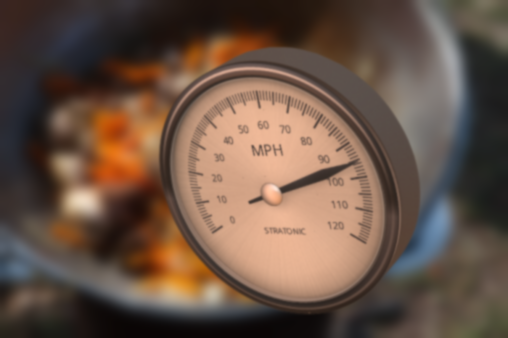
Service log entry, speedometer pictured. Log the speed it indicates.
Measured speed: 95 mph
